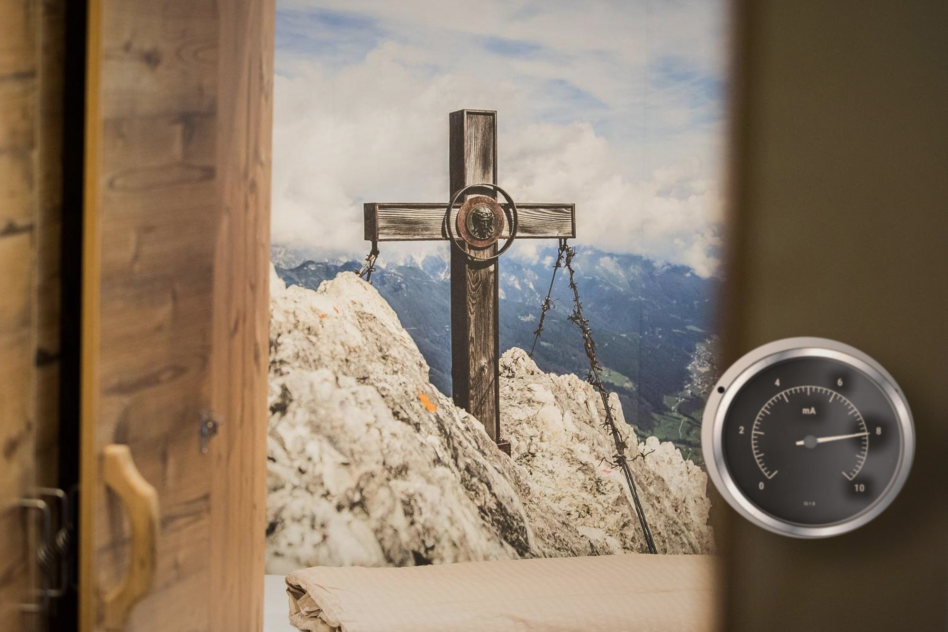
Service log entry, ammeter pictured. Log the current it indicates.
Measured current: 8 mA
